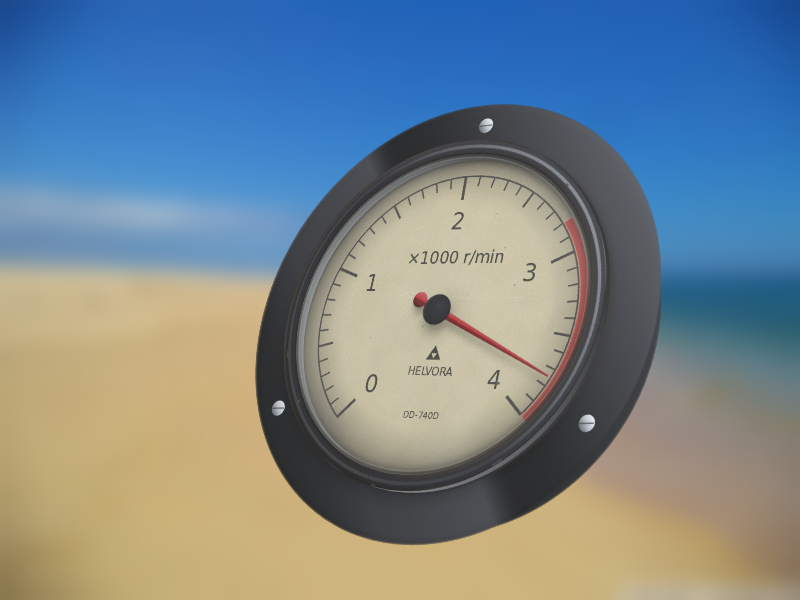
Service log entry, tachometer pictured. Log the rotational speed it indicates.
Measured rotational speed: 3750 rpm
